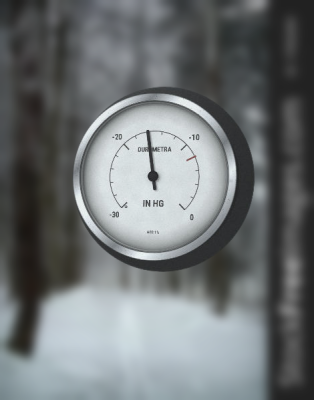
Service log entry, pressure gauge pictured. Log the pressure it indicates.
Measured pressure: -16 inHg
